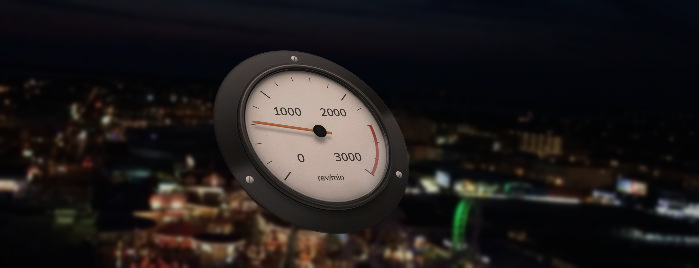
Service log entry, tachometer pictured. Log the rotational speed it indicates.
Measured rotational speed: 600 rpm
